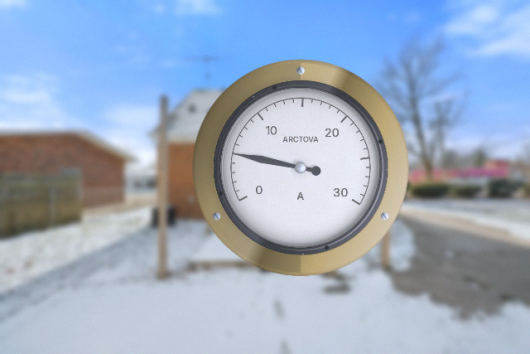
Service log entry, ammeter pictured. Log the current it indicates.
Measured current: 5 A
